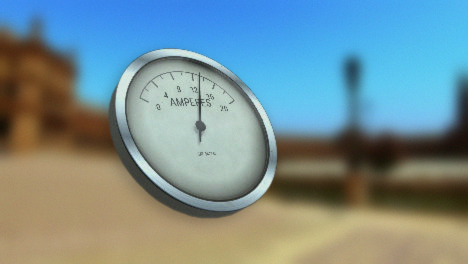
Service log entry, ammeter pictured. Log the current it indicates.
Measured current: 13 A
